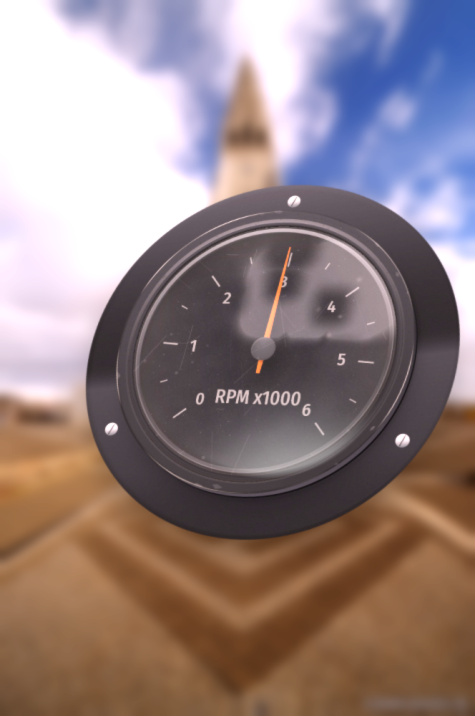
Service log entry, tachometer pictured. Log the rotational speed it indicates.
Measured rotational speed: 3000 rpm
